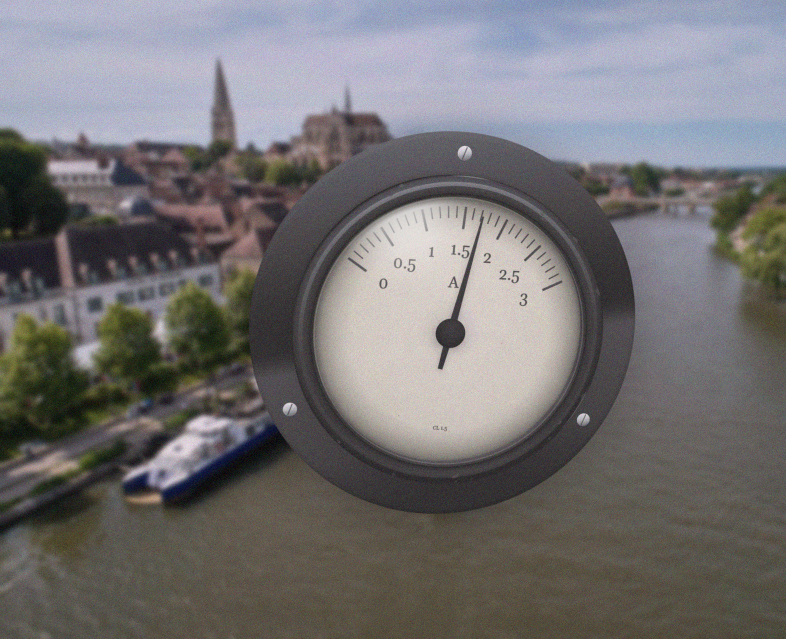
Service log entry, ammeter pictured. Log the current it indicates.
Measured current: 1.7 A
